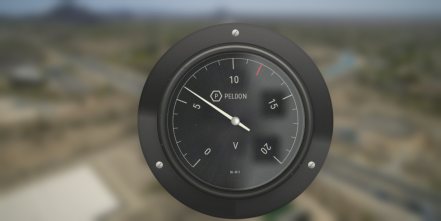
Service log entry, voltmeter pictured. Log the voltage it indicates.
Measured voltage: 6 V
